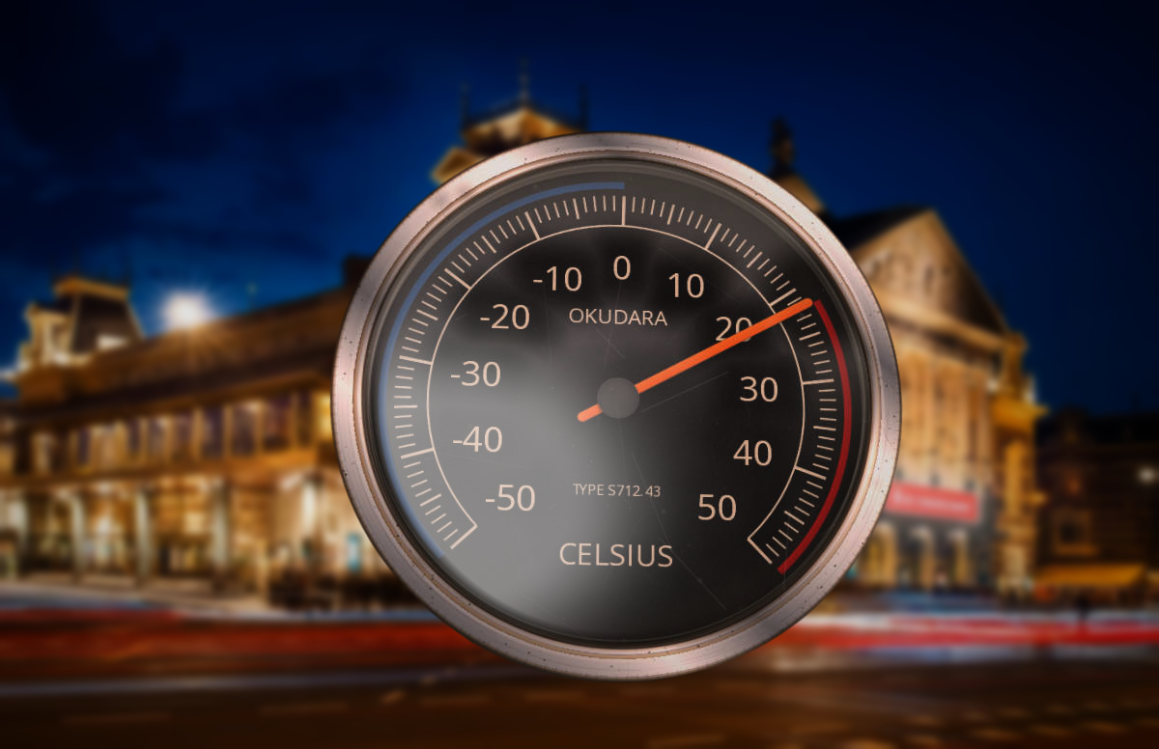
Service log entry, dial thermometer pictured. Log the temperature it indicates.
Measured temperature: 22 °C
